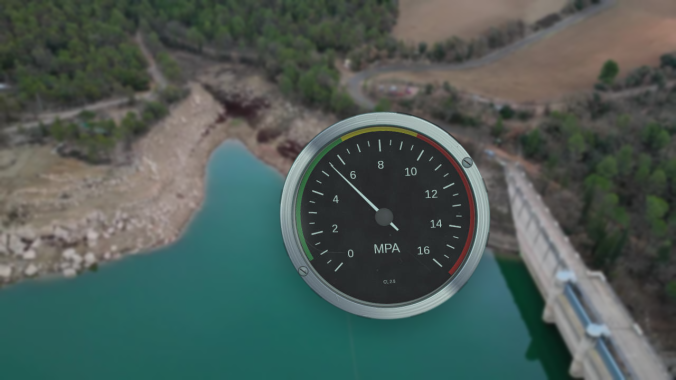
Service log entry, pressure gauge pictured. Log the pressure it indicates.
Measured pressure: 5.5 MPa
